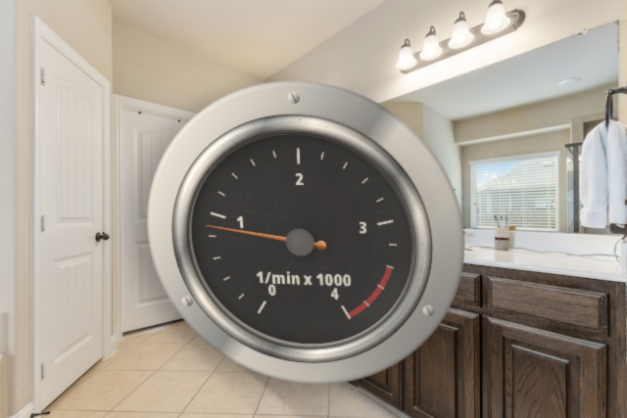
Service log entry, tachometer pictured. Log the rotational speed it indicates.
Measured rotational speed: 900 rpm
